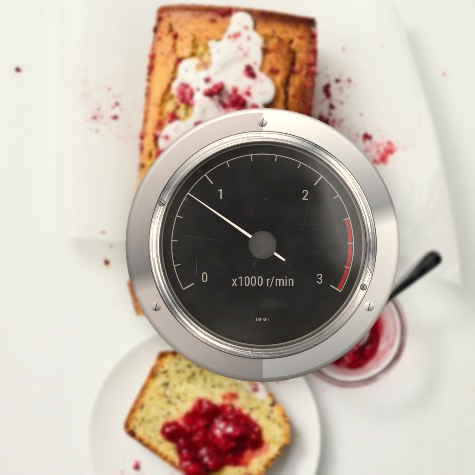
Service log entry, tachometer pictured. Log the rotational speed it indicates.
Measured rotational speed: 800 rpm
